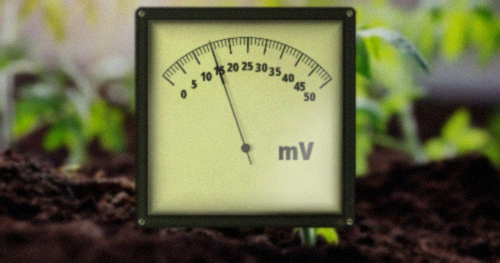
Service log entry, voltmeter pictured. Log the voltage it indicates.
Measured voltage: 15 mV
